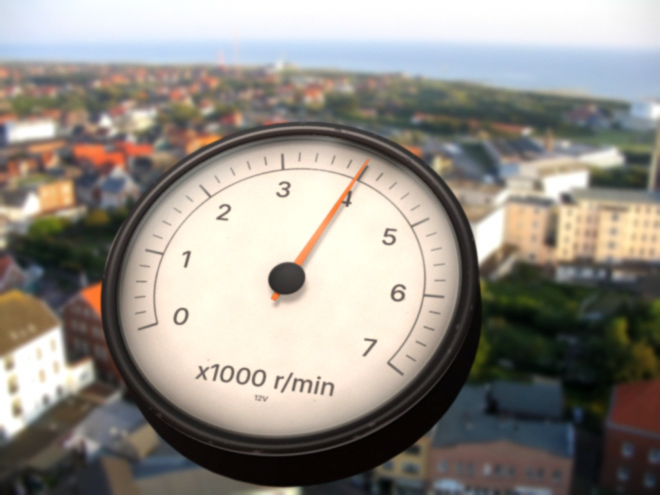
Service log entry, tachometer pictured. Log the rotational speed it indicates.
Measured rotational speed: 4000 rpm
